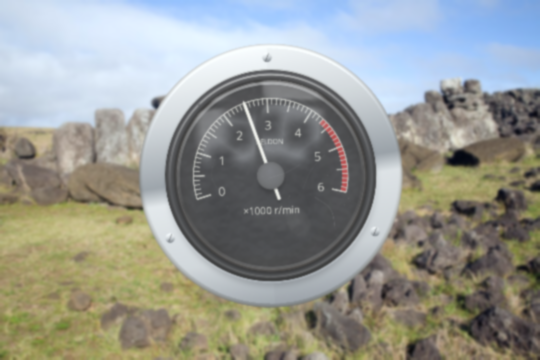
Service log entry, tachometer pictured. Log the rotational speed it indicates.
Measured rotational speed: 2500 rpm
